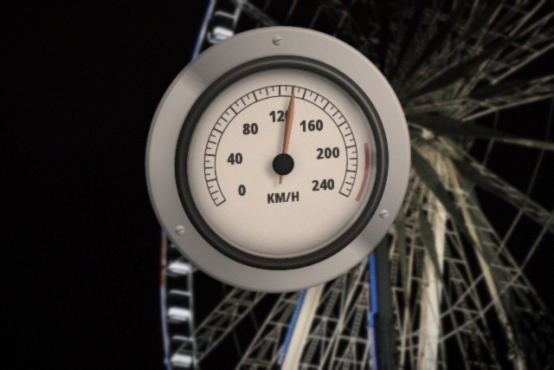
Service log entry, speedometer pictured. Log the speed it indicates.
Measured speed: 130 km/h
